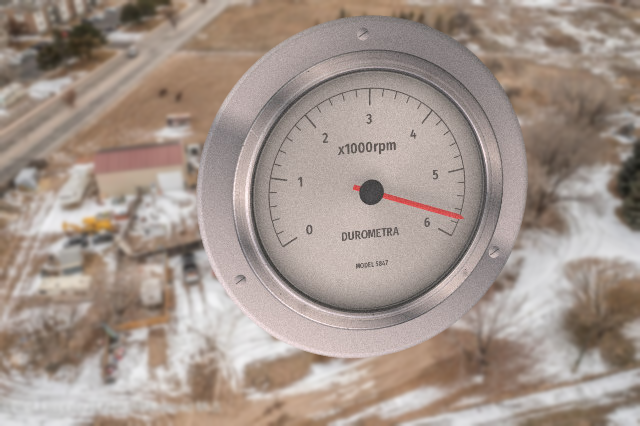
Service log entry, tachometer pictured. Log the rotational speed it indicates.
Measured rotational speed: 5700 rpm
